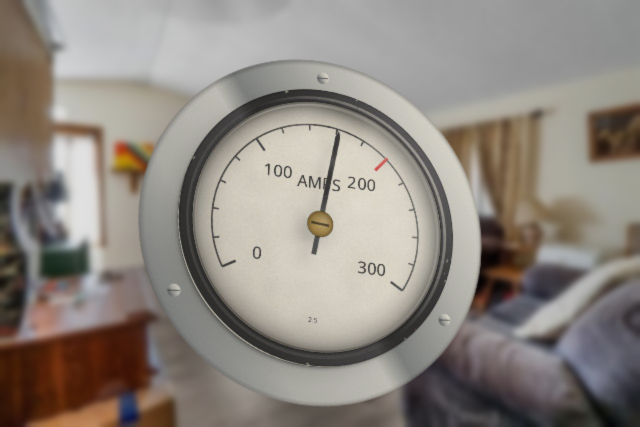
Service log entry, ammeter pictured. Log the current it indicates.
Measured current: 160 A
